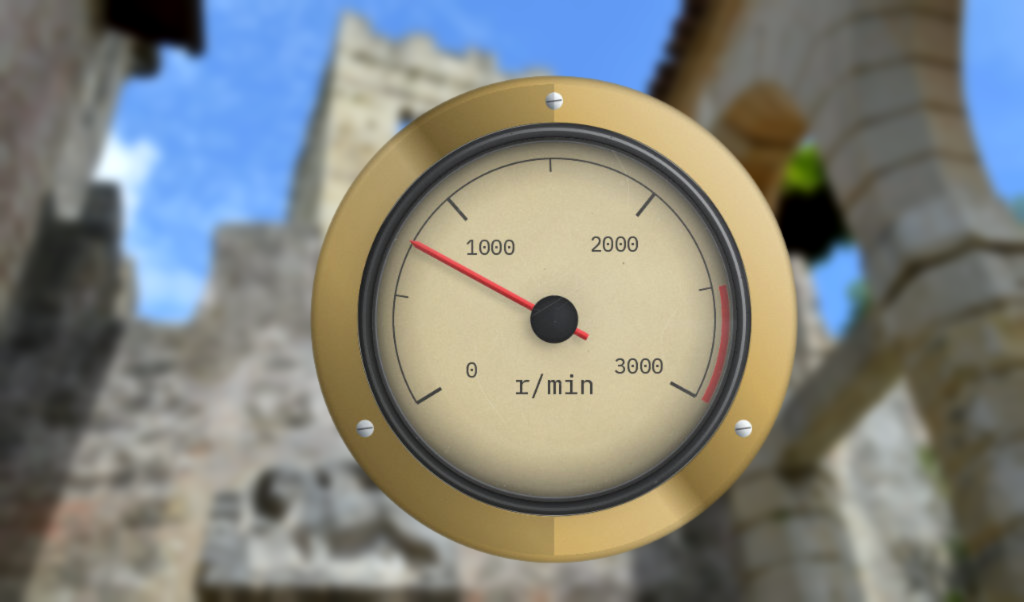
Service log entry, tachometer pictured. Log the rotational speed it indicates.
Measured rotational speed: 750 rpm
